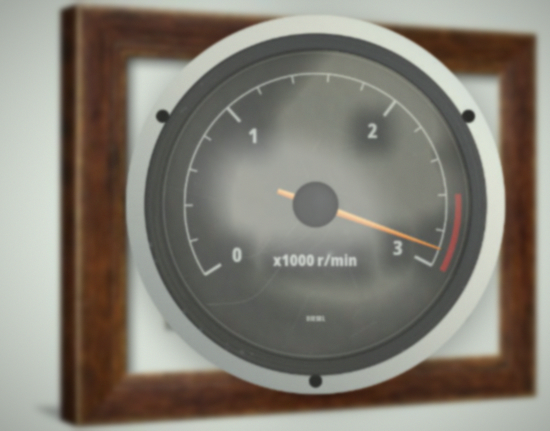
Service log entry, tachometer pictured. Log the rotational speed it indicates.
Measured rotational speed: 2900 rpm
